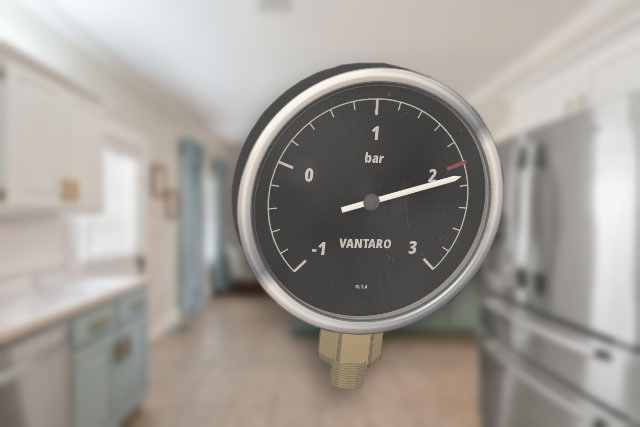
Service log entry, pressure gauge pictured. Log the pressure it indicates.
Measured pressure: 2.1 bar
